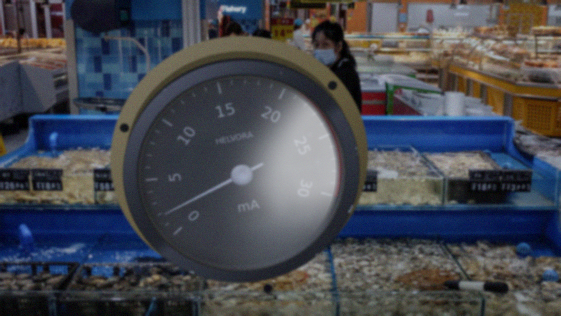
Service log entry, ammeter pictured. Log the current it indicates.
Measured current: 2 mA
